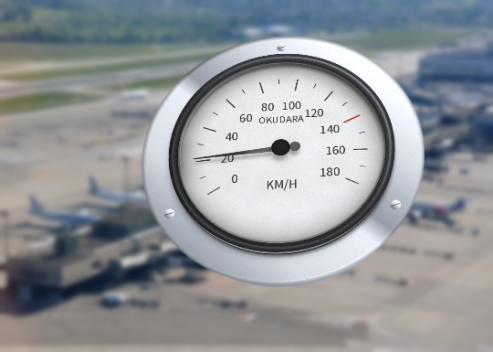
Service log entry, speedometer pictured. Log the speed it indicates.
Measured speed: 20 km/h
